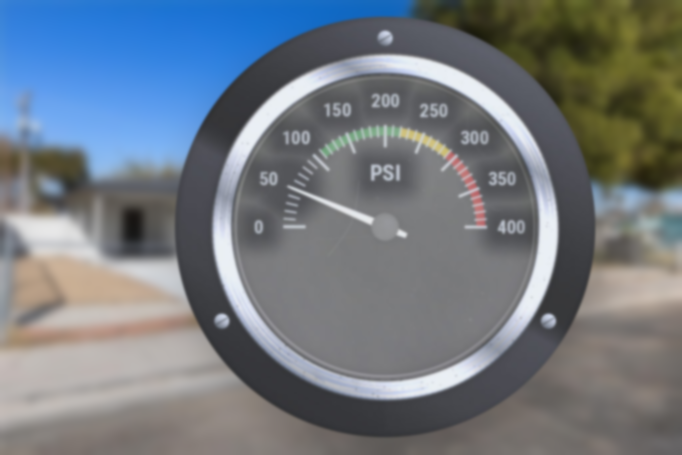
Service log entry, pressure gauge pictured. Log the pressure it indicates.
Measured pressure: 50 psi
